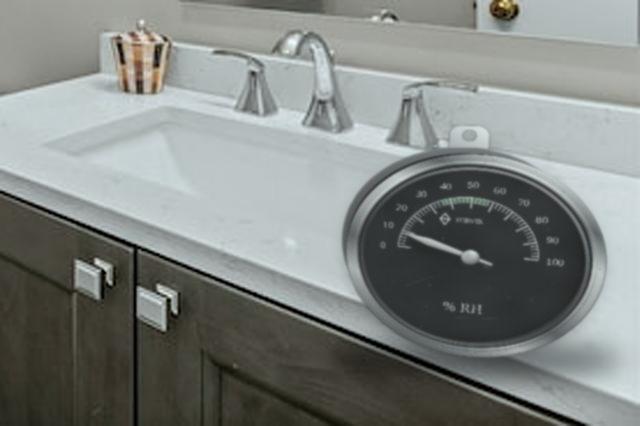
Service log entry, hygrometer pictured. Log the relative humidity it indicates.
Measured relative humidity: 10 %
